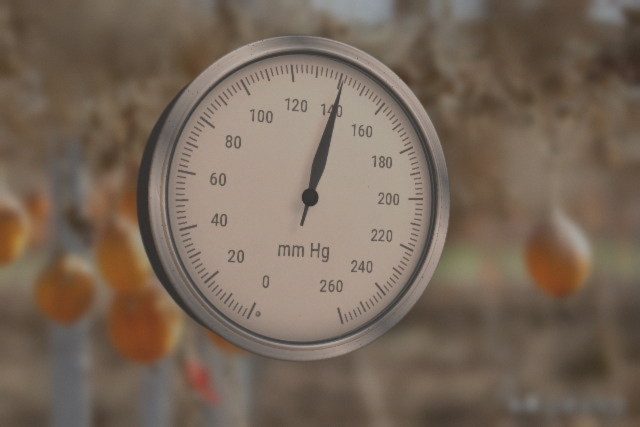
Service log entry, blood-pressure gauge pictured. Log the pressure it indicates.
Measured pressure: 140 mmHg
